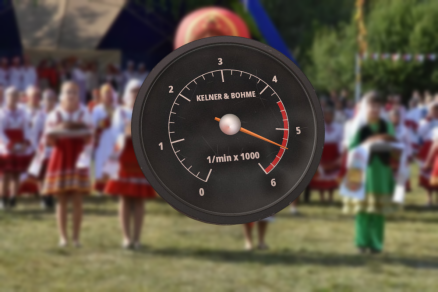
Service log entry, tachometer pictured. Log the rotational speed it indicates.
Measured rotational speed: 5400 rpm
